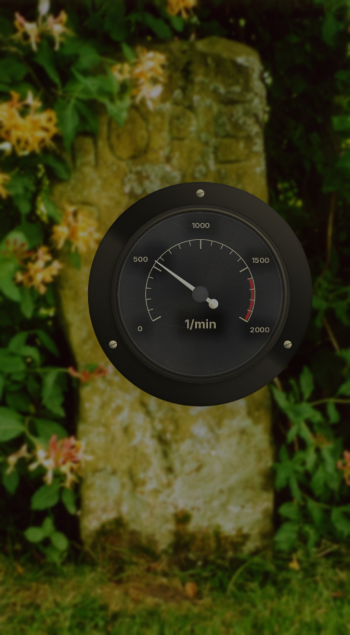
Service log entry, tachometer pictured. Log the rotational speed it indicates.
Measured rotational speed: 550 rpm
